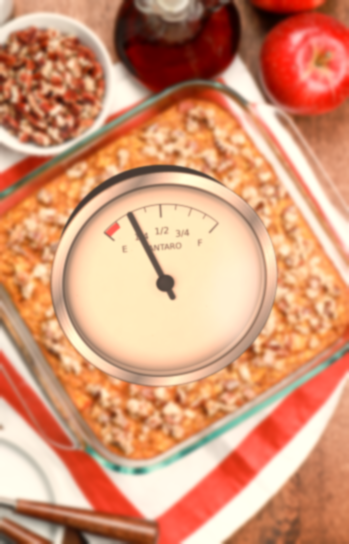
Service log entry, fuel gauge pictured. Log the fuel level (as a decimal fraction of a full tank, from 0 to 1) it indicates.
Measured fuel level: 0.25
